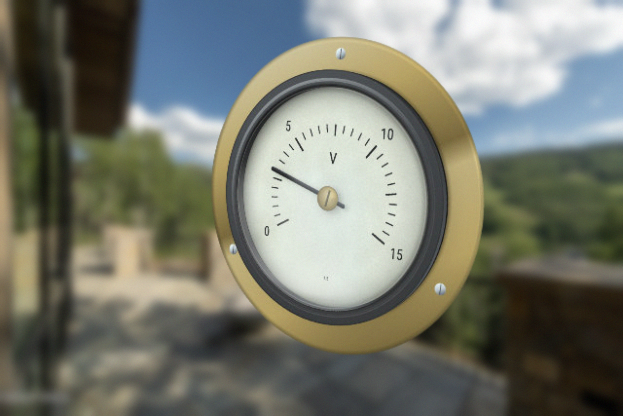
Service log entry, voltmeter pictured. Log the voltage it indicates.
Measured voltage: 3 V
